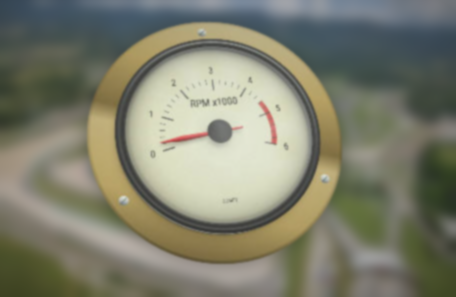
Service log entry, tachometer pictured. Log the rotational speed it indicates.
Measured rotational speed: 200 rpm
